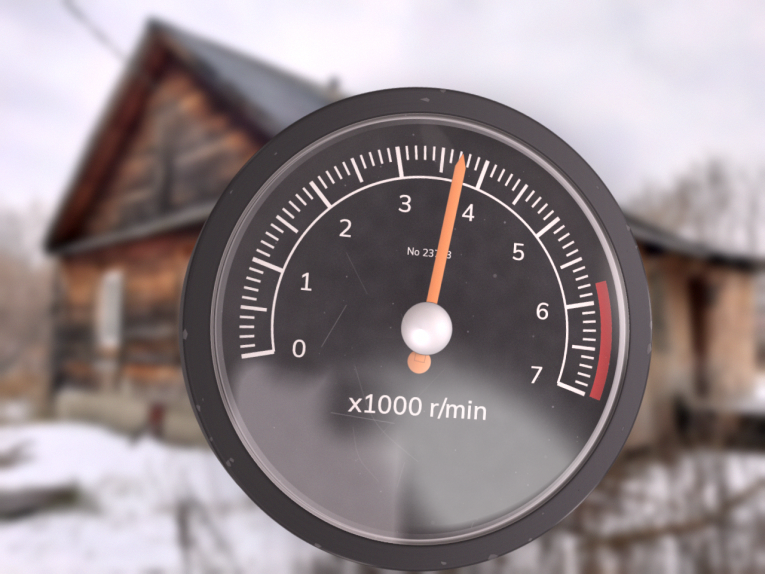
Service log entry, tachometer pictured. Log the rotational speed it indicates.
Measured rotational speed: 3700 rpm
